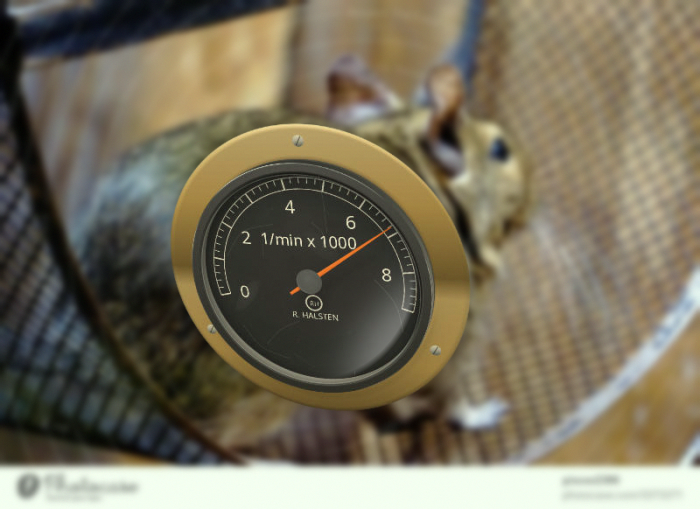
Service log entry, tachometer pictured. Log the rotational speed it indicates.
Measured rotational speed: 6800 rpm
